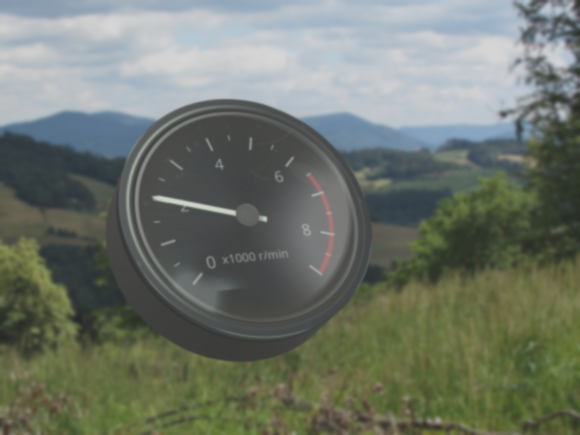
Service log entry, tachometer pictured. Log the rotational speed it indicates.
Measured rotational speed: 2000 rpm
